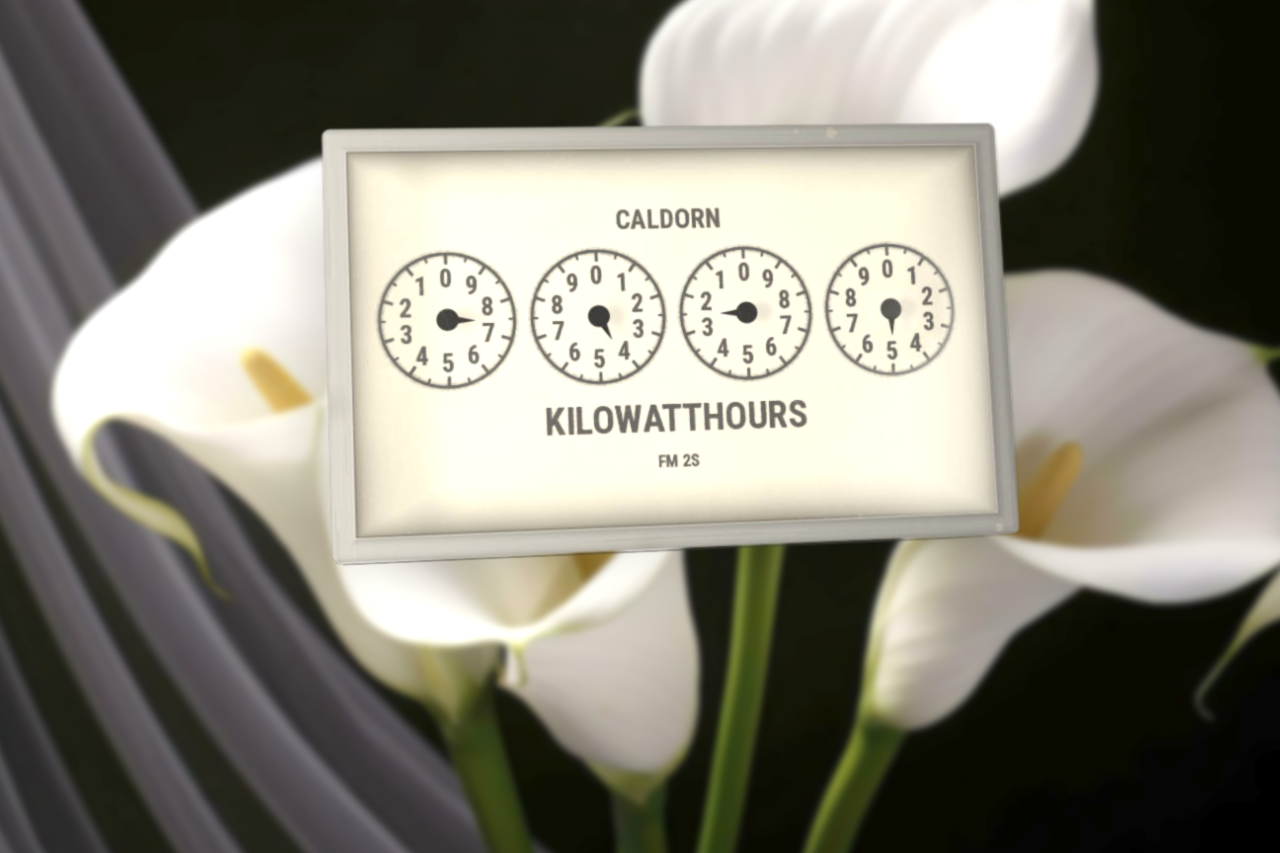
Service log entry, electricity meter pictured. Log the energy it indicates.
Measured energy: 7425 kWh
